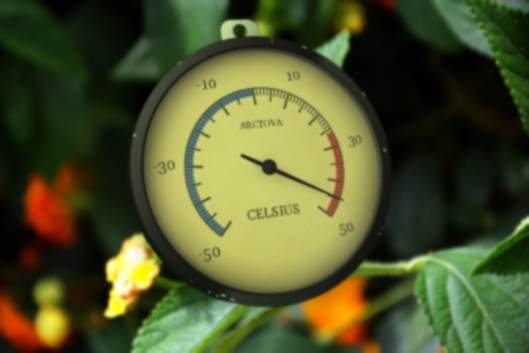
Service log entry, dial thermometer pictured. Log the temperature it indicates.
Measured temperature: 45 °C
